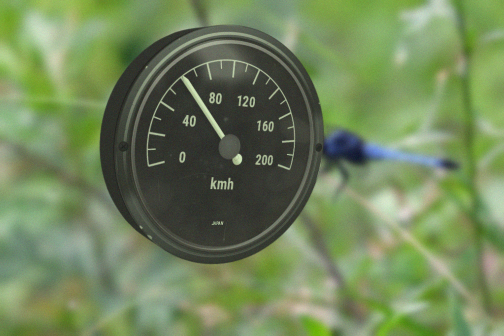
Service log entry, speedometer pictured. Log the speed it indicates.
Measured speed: 60 km/h
